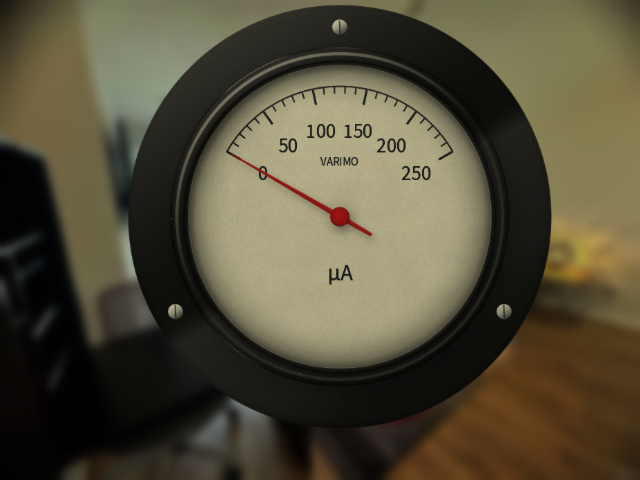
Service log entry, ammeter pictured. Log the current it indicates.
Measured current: 0 µA
